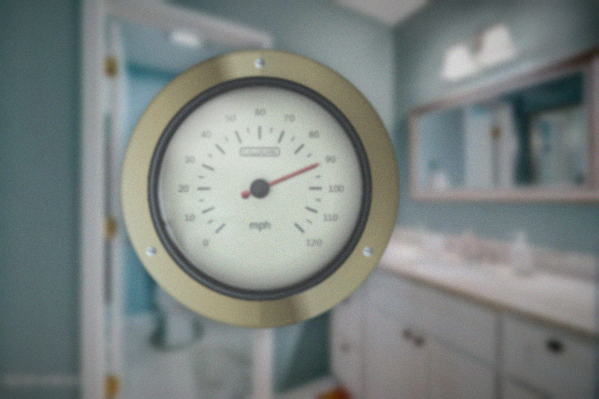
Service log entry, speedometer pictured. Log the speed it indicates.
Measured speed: 90 mph
